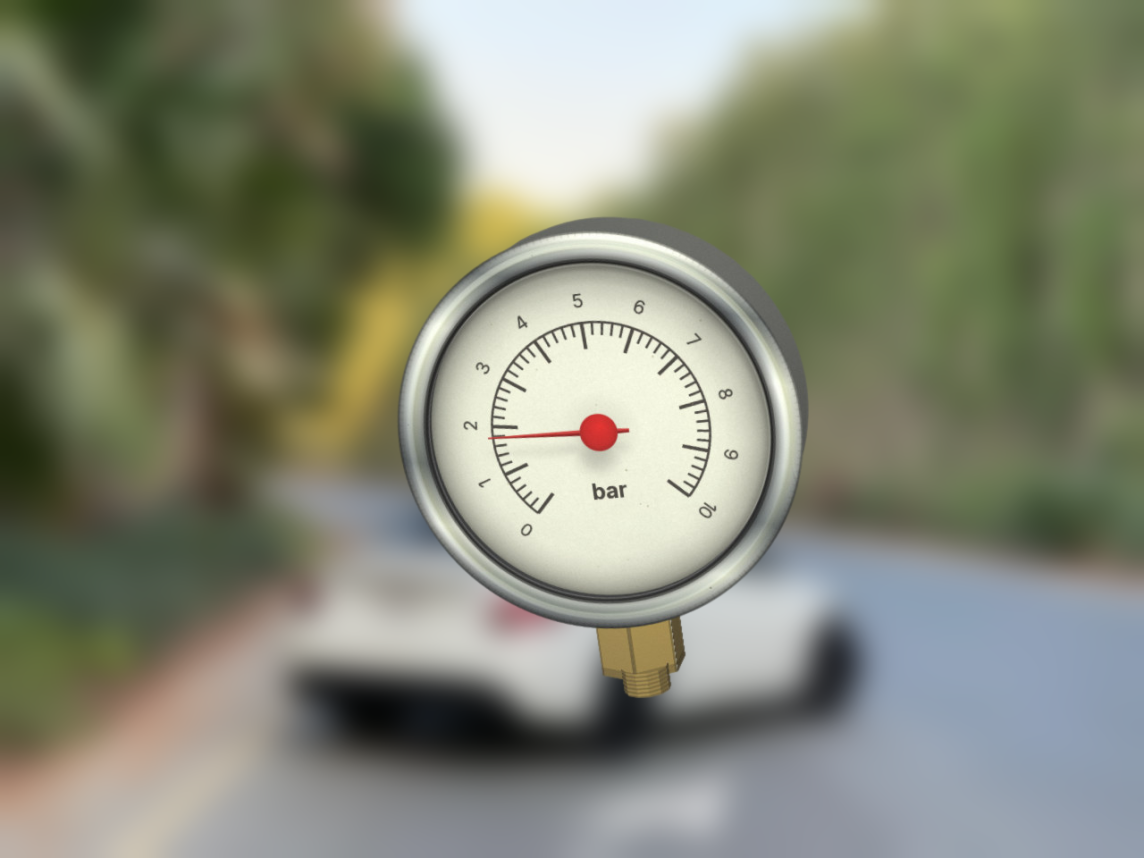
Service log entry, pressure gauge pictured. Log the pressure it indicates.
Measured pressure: 1.8 bar
